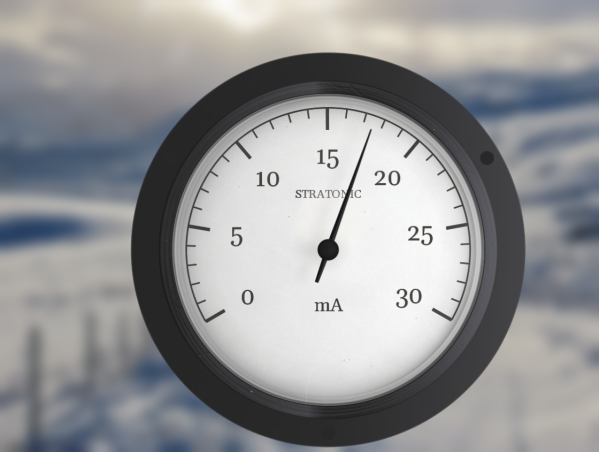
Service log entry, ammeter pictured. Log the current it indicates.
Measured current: 17.5 mA
